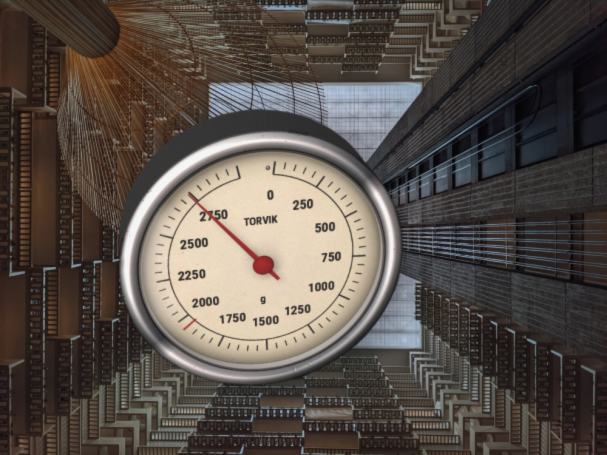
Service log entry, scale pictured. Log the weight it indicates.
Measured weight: 2750 g
